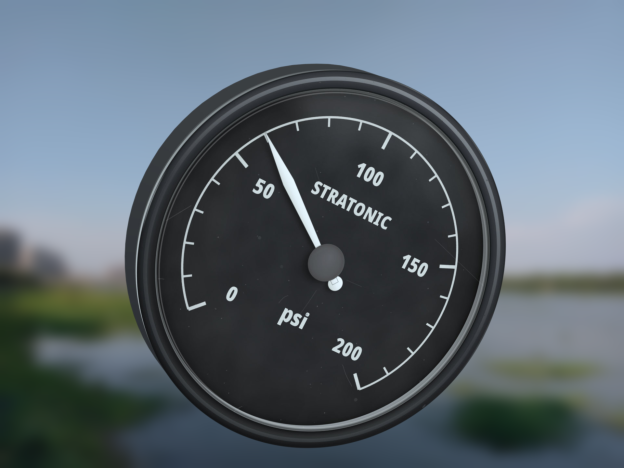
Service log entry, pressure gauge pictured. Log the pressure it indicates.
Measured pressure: 60 psi
